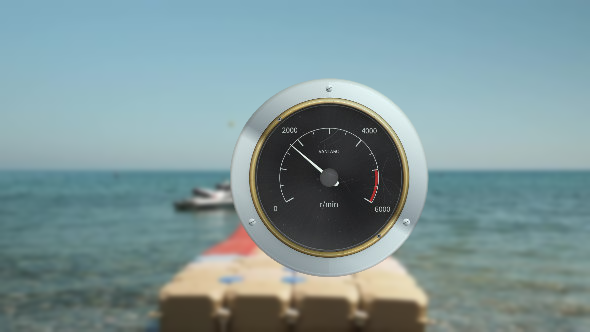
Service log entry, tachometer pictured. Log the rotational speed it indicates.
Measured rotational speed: 1750 rpm
